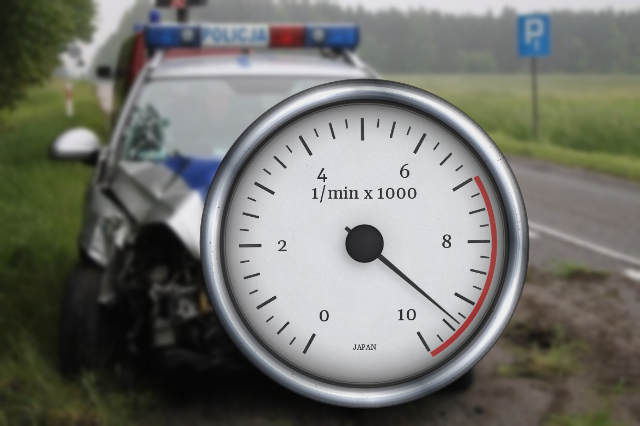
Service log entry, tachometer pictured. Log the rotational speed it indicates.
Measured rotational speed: 9375 rpm
